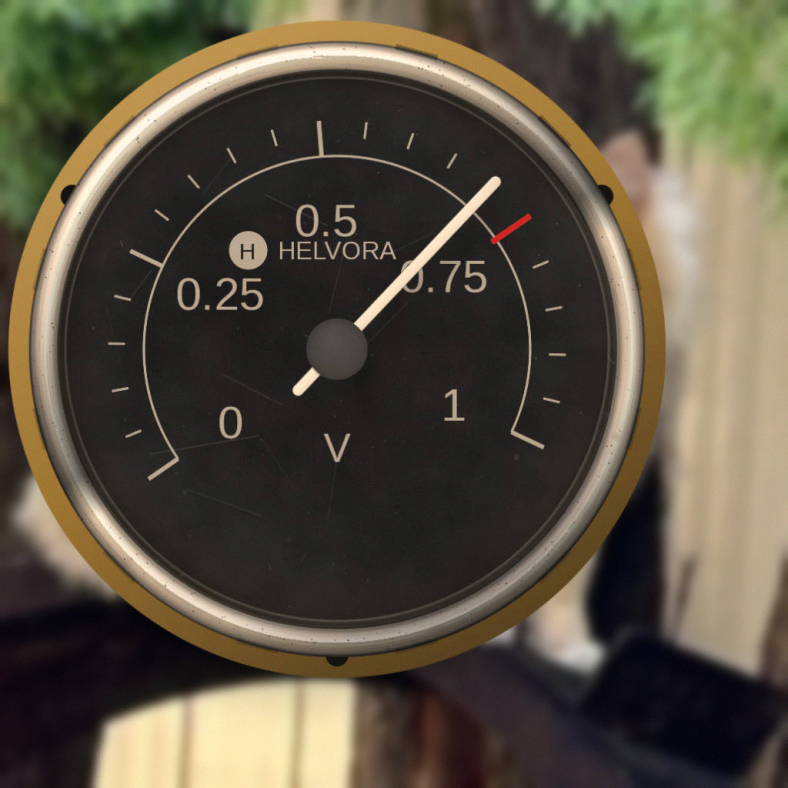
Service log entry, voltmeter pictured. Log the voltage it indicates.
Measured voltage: 0.7 V
